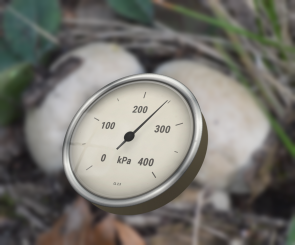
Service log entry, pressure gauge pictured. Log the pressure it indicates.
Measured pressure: 250 kPa
